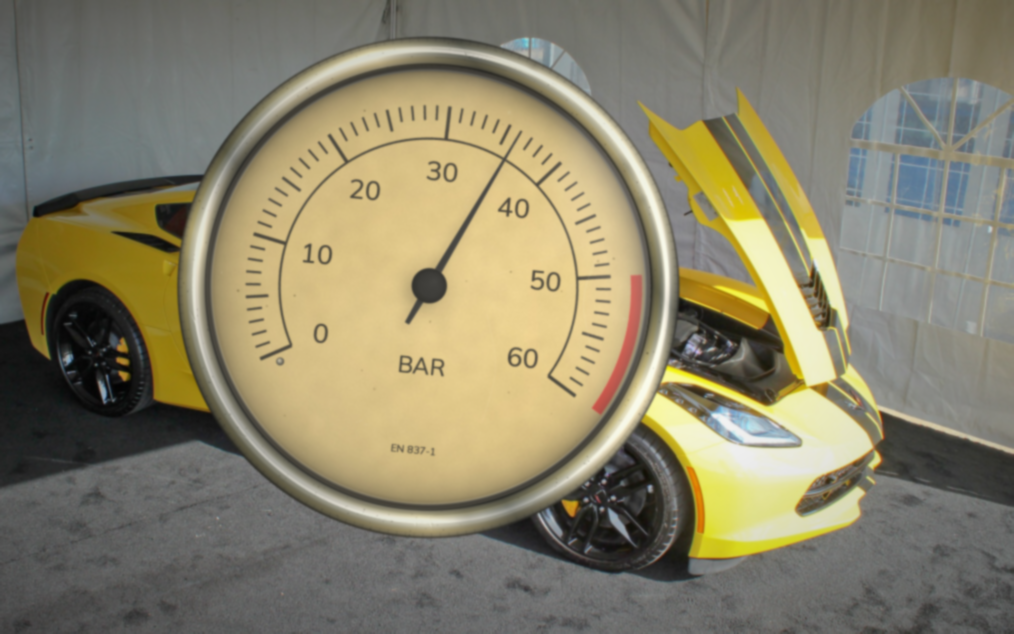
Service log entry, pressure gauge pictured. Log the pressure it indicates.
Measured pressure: 36 bar
